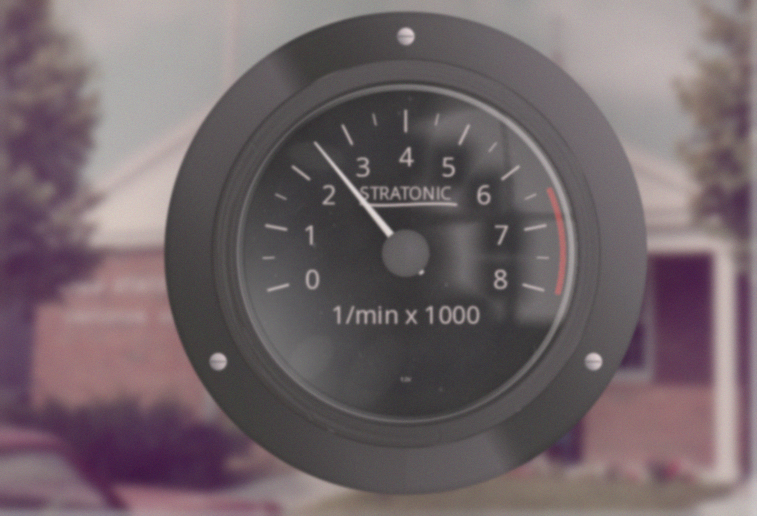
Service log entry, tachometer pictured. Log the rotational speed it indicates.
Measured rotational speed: 2500 rpm
